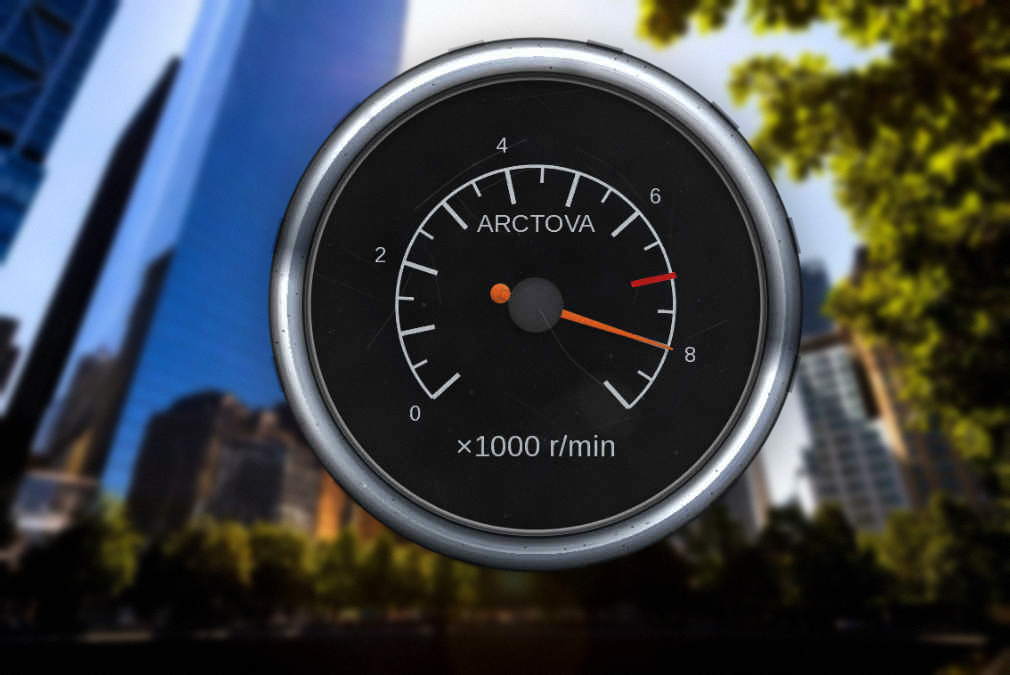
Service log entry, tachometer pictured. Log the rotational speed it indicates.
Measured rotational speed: 8000 rpm
